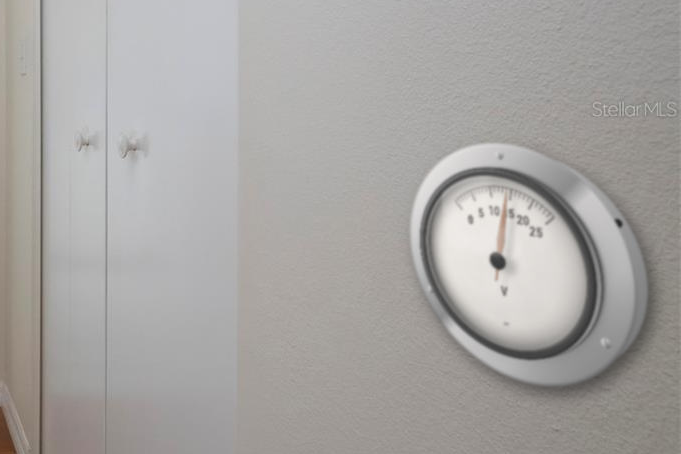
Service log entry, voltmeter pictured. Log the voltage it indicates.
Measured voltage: 15 V
